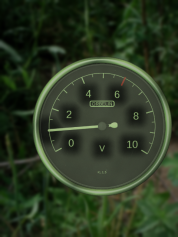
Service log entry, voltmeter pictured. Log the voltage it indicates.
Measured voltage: 1 V
